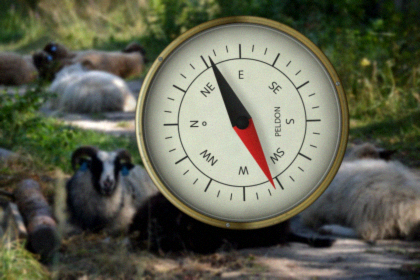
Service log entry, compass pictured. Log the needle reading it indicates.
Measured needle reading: 245 °
